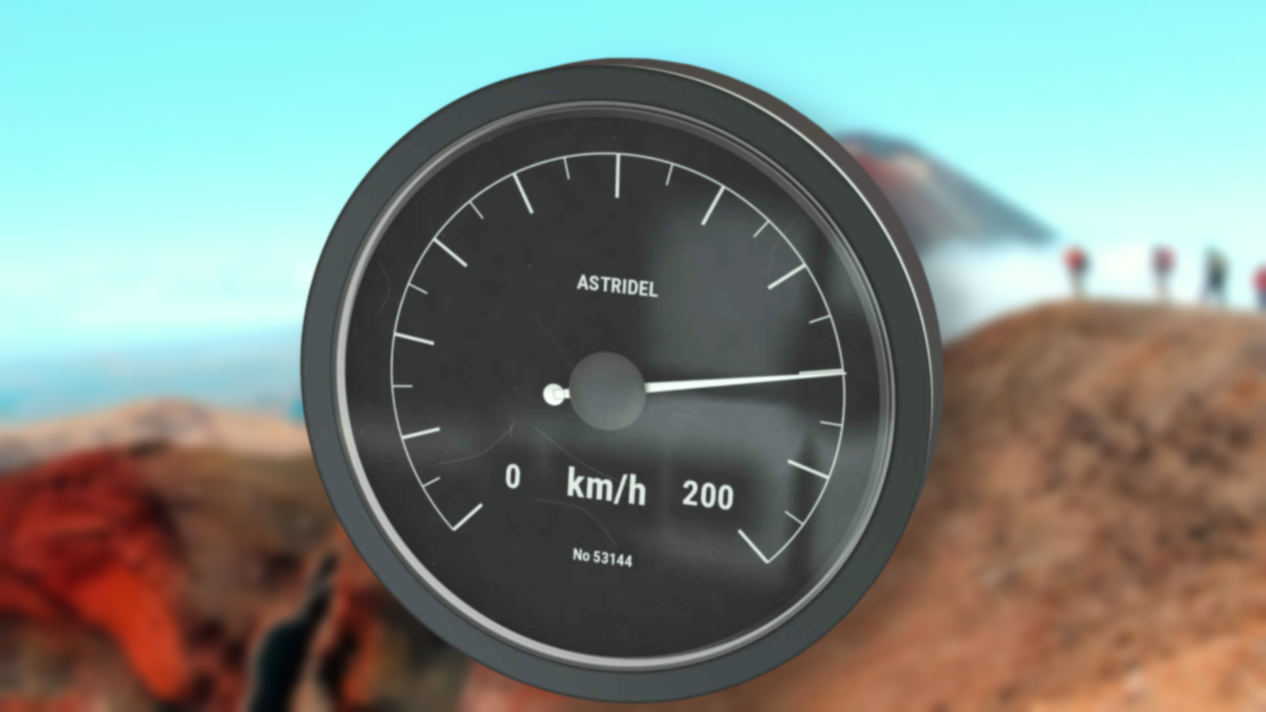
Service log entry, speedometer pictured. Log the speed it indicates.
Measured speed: 160 km/h
